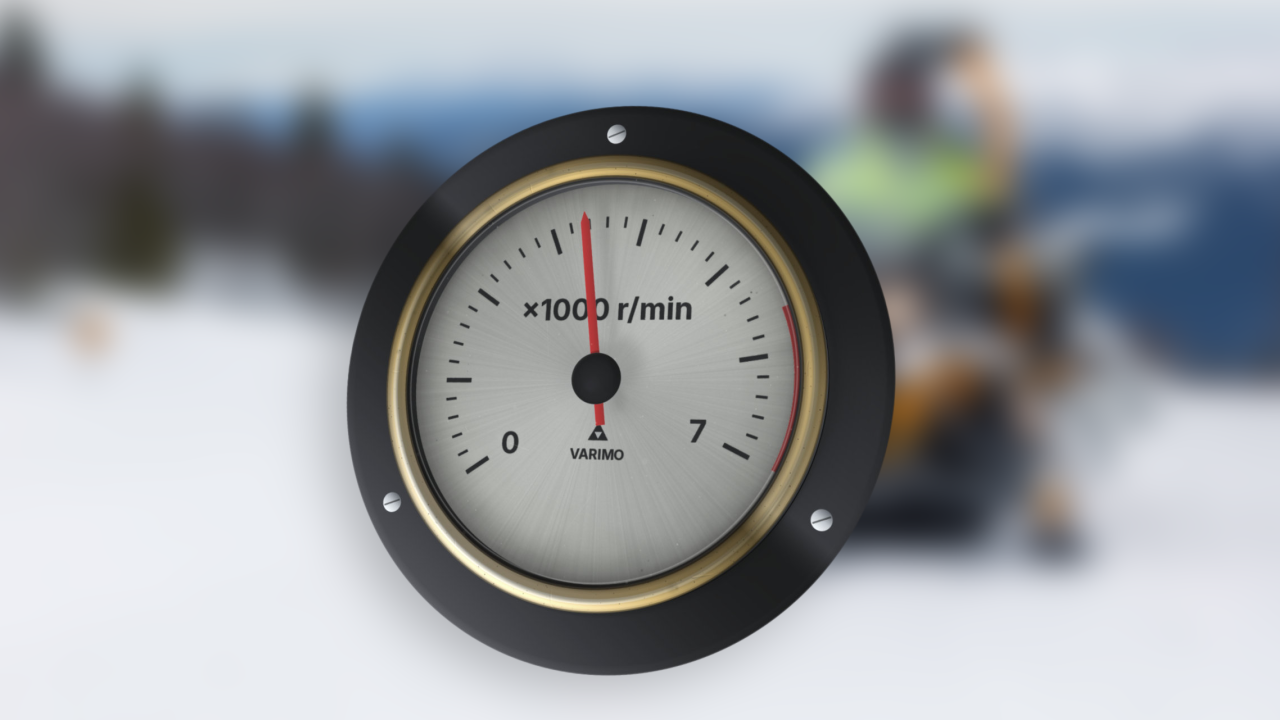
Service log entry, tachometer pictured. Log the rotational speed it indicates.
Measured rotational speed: 3400 rpm
